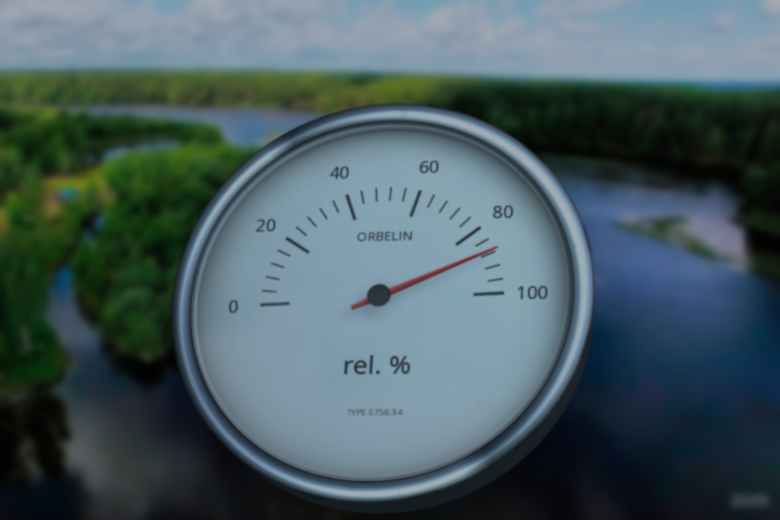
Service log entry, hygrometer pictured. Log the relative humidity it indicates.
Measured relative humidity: 88 %
